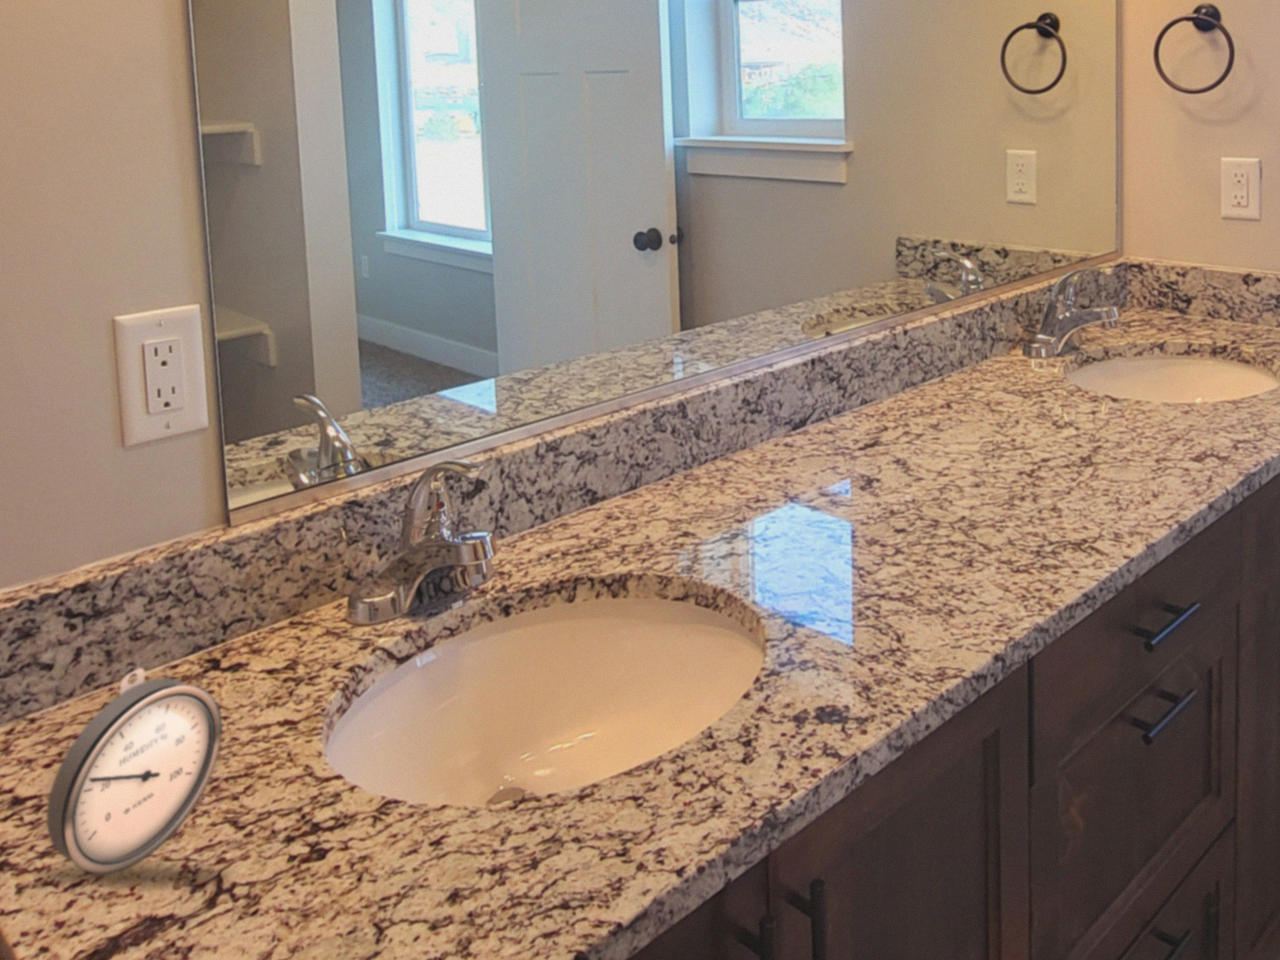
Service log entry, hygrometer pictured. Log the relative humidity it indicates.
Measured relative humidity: 24 %
